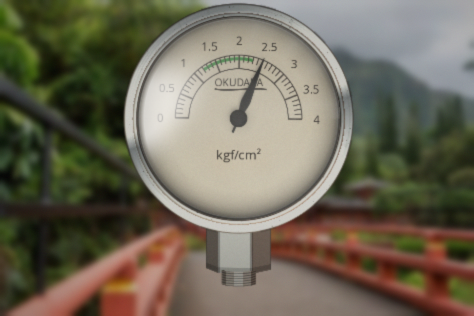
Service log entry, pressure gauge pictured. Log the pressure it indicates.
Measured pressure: 2.5 kg/cm²
